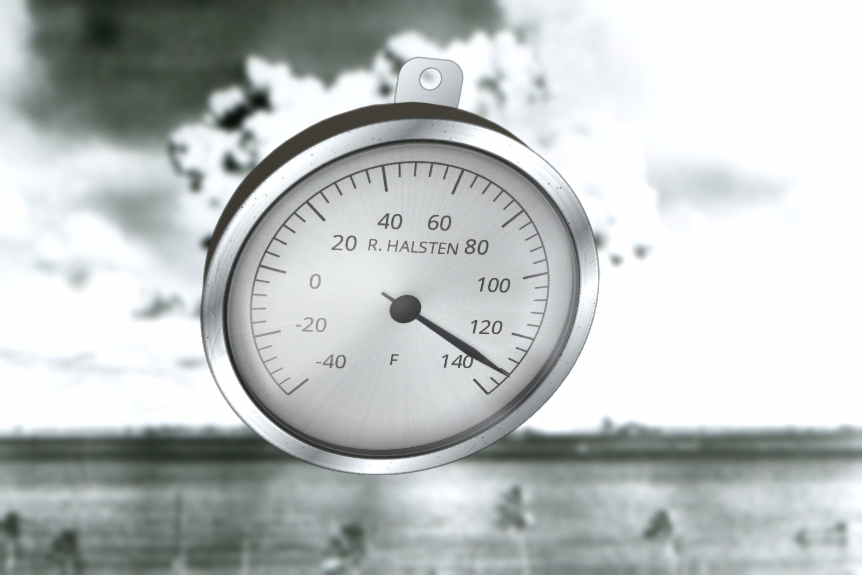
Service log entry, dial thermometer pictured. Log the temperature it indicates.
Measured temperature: 132 °F
